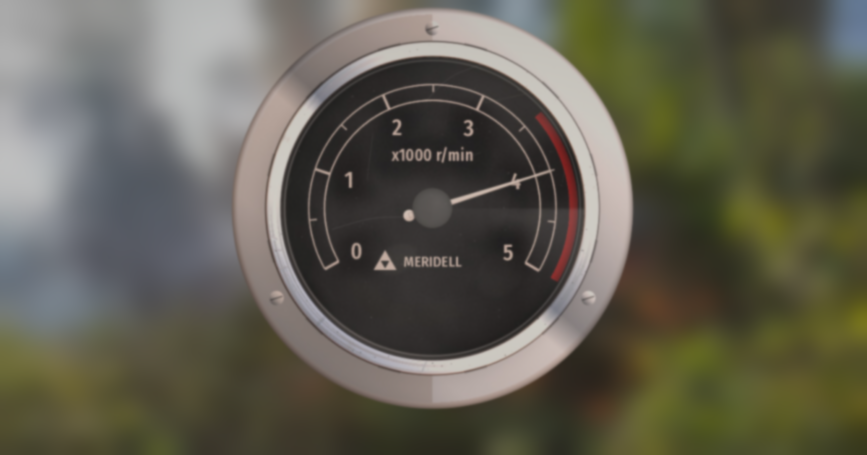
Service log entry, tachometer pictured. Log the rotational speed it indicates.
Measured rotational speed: 4000 rpm
